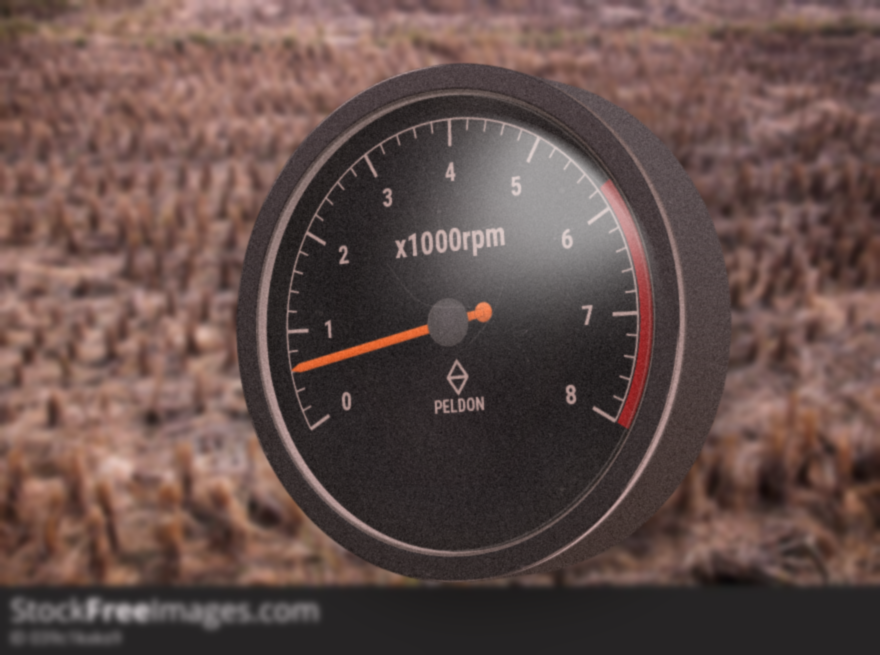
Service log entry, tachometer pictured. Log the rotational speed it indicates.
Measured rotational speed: 600 rpm
